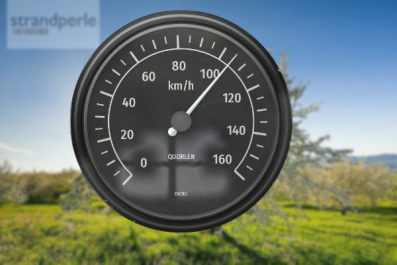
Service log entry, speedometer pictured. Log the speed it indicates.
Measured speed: 105 km/h
